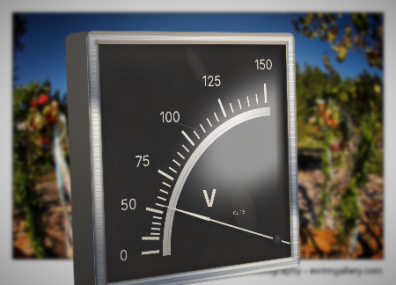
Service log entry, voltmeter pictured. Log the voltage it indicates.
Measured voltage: 55 V
